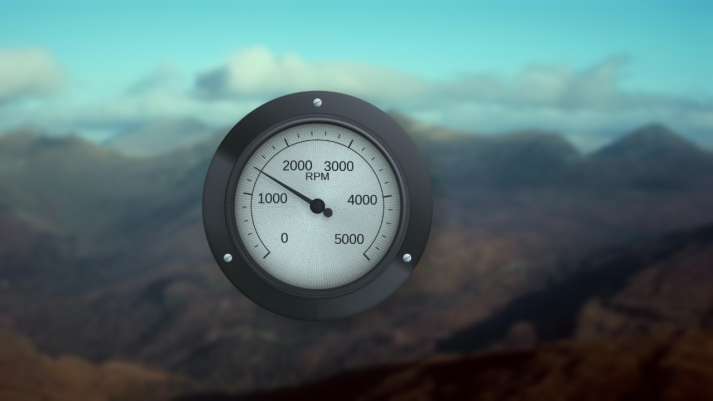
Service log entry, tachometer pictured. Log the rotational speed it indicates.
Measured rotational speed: 1400 rpm
